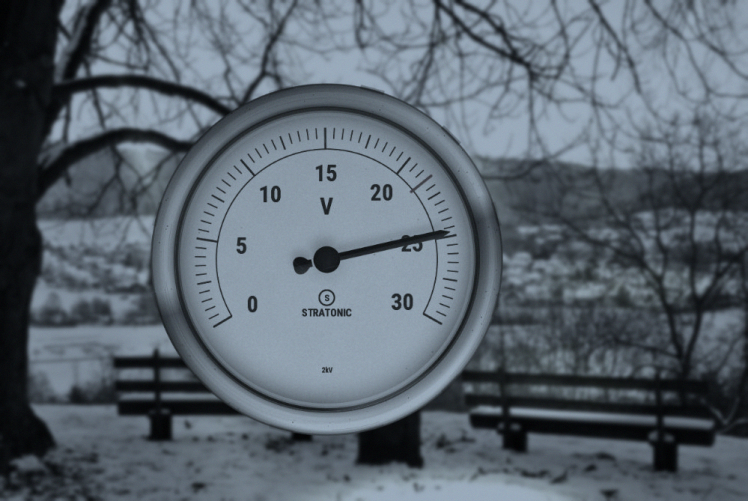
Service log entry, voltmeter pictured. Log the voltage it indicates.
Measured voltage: 24.75 V
